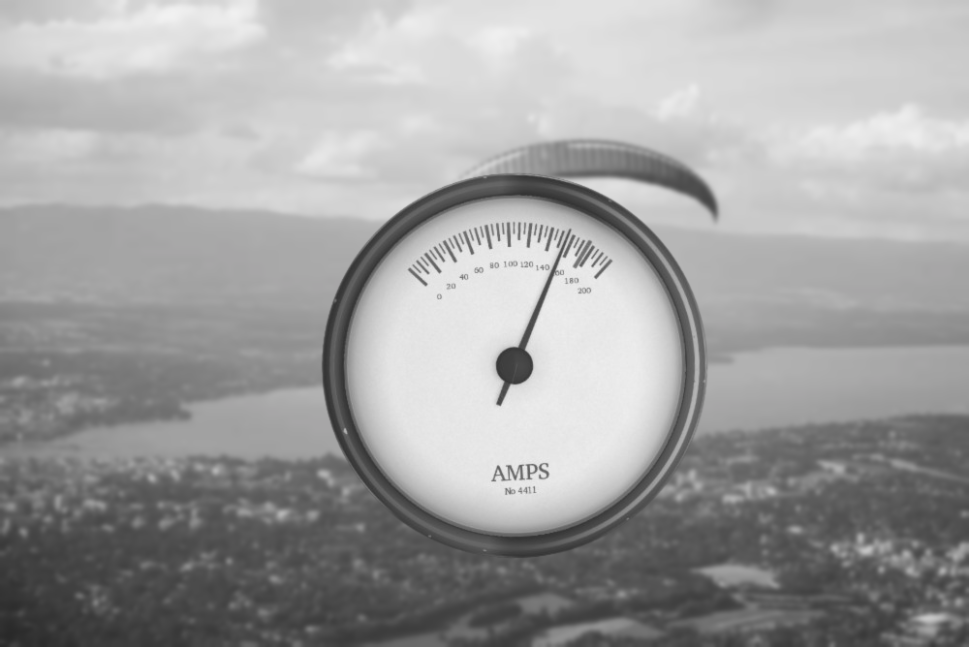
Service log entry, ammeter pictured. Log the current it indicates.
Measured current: 155 A
